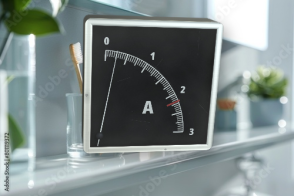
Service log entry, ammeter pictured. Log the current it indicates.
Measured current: 0.25 A
